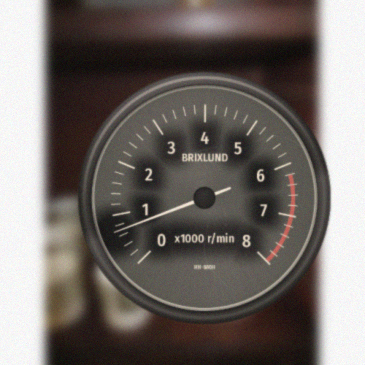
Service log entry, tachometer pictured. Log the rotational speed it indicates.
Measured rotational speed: 700 rpm
